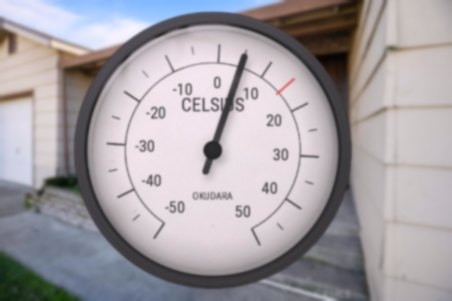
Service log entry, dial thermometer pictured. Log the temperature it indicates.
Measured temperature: 5 °C
